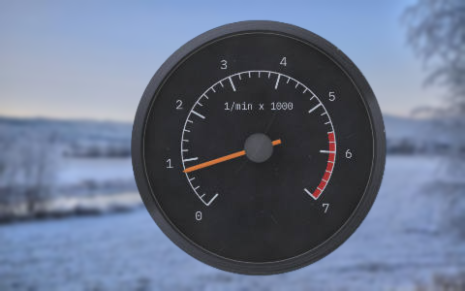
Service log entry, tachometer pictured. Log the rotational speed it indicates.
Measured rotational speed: 800 rpm
